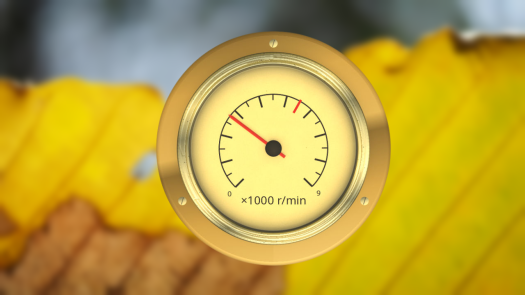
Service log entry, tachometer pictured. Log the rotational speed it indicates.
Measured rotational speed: 2750 rpm
